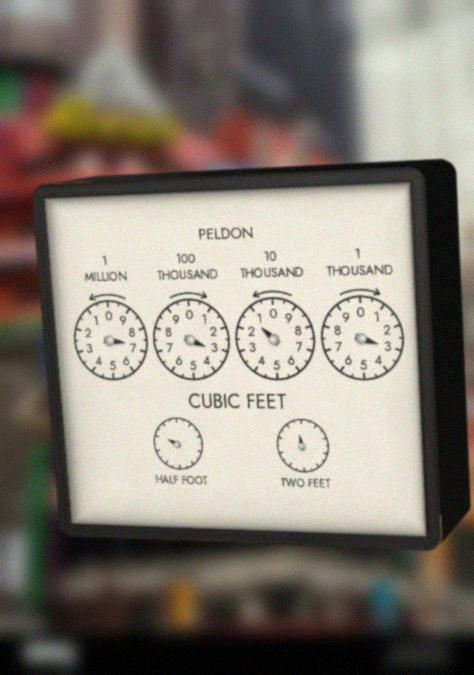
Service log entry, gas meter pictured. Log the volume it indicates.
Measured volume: 731300 ft³
